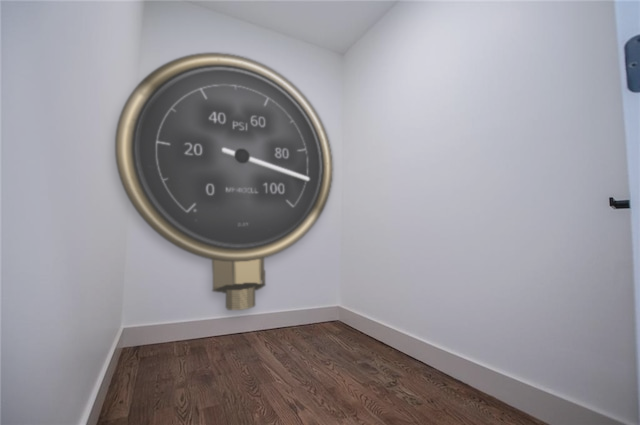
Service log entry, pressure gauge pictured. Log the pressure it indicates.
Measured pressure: 90 psi
